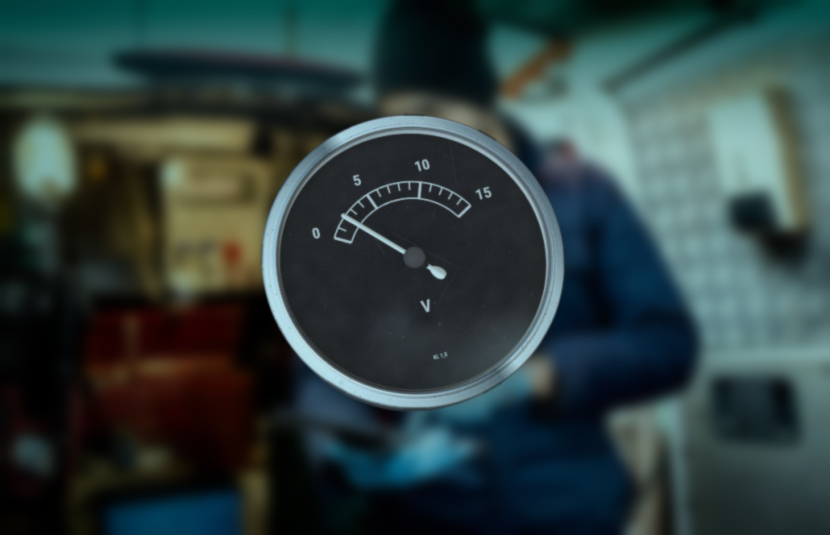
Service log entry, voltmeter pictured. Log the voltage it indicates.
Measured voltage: 2 V
